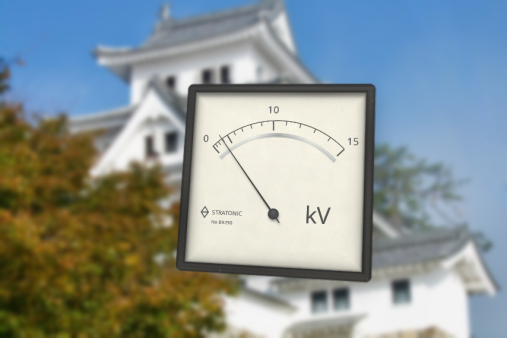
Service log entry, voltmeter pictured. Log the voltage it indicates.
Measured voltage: 4 kV
